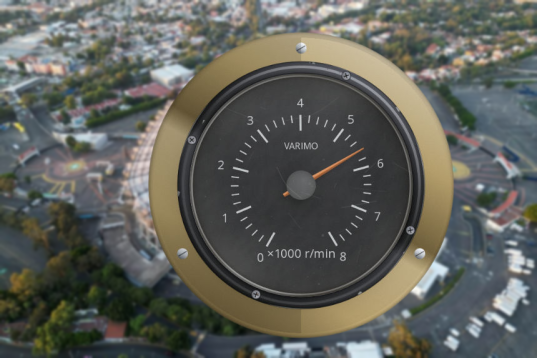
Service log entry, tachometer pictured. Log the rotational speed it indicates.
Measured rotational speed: 5600 rpm
